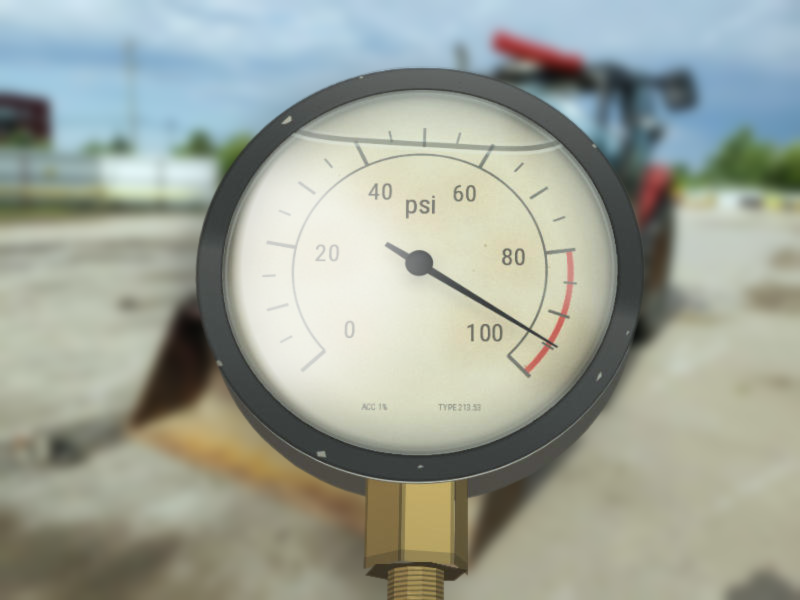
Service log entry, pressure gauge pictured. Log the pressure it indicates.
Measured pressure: 95 psi
